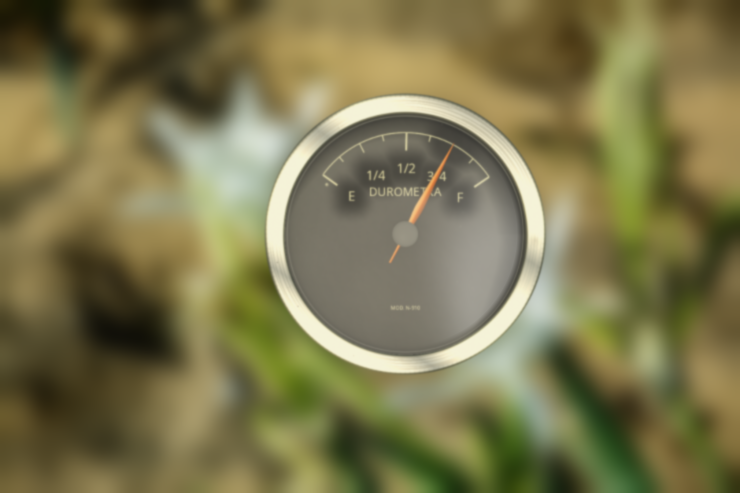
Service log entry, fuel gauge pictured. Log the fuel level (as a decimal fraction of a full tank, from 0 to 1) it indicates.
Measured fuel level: 0.75
